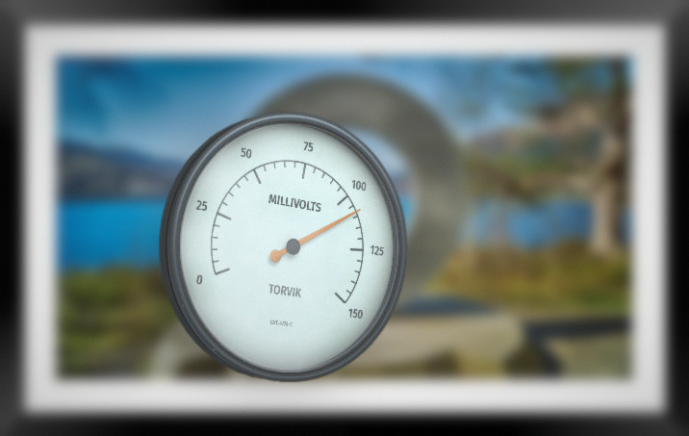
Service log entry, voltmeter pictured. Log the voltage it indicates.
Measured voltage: 107.5 mV
